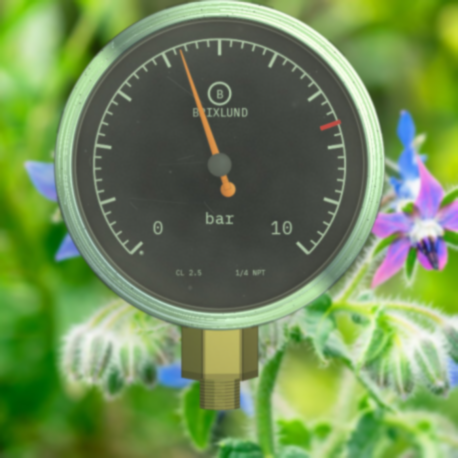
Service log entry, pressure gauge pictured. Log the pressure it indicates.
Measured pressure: 4.3 bar
